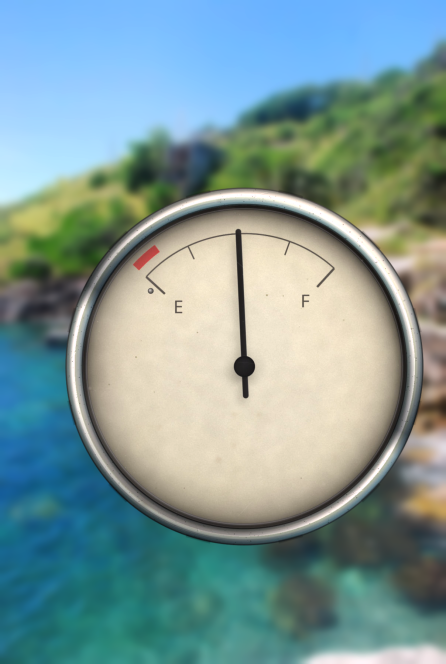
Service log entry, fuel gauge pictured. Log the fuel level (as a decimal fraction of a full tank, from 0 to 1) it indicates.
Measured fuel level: 0.5
